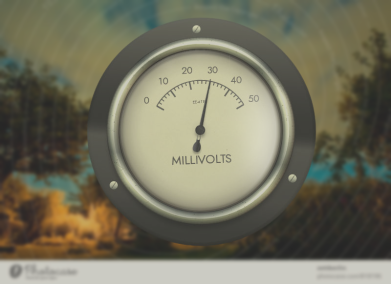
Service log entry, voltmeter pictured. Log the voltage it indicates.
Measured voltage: 30 mV
